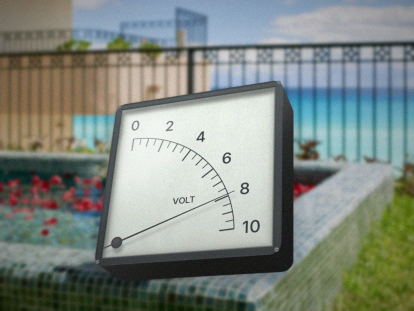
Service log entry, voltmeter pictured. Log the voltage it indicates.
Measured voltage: 8 V
